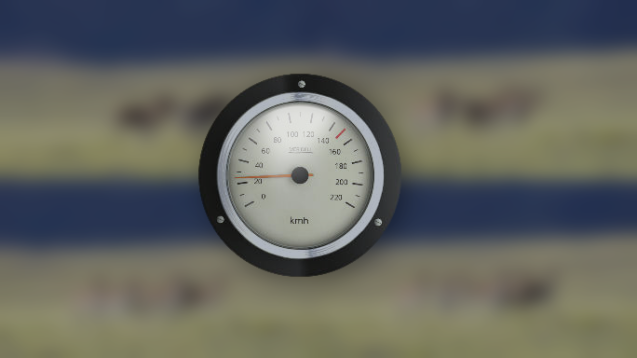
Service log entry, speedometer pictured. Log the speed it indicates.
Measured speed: 25 km/h
